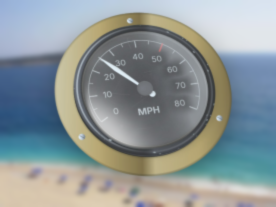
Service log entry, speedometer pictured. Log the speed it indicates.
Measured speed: 25 mph
